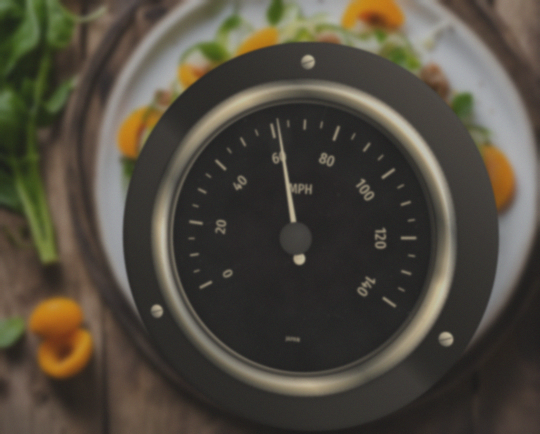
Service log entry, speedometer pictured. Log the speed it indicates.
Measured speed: 62.5 mph
